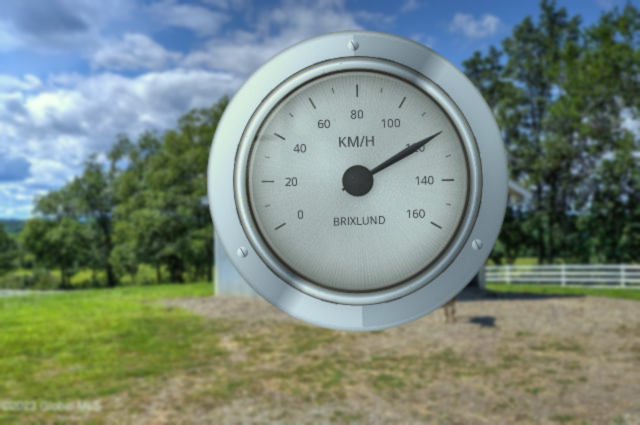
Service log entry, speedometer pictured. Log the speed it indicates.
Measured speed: 120 km/h
